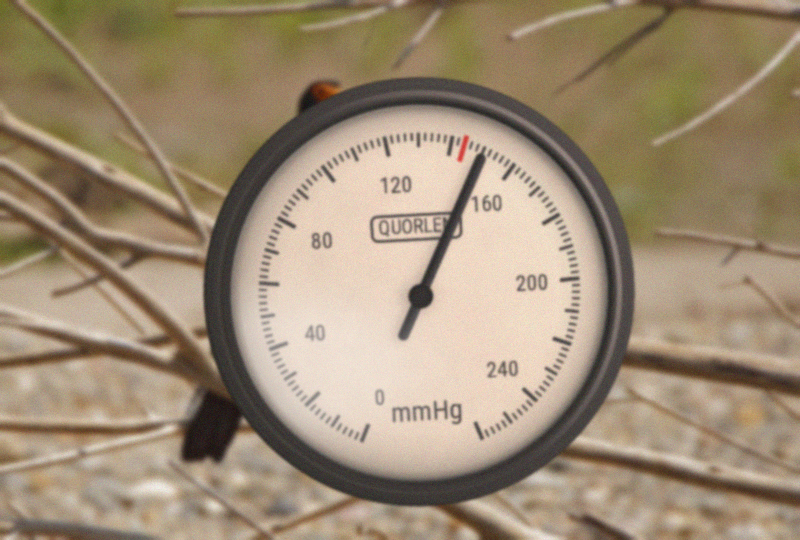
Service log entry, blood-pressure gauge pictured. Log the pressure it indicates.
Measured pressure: 150 mmHg
